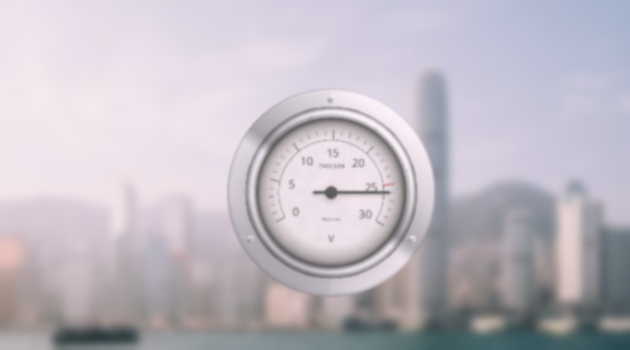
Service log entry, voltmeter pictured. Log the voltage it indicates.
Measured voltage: 26 V
